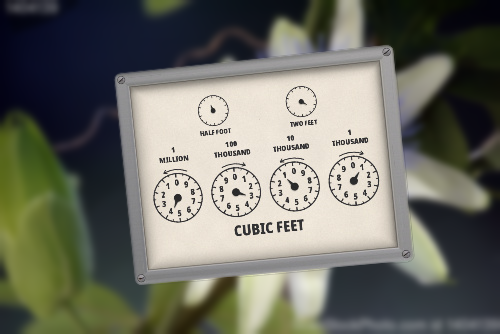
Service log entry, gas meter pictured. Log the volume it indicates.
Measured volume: 431100 ft³
